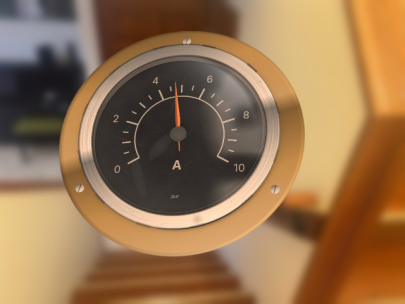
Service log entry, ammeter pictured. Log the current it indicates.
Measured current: 4.75 A
